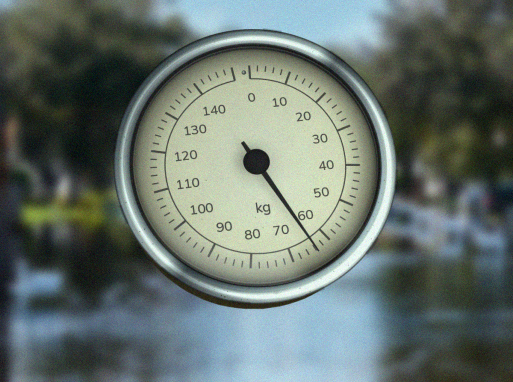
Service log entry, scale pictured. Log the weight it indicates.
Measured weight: 64 kg
